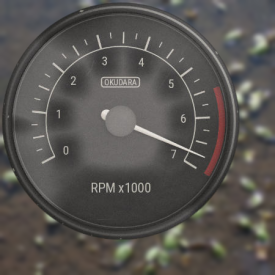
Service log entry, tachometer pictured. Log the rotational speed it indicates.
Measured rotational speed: 6750 rpm
